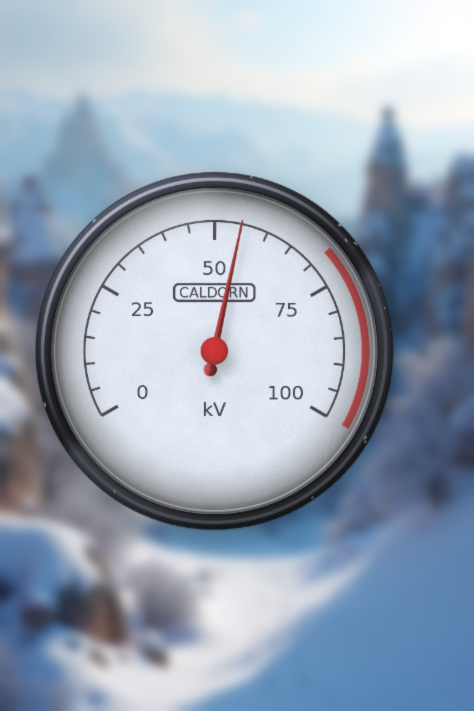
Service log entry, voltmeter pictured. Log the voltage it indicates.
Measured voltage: 55 kV
